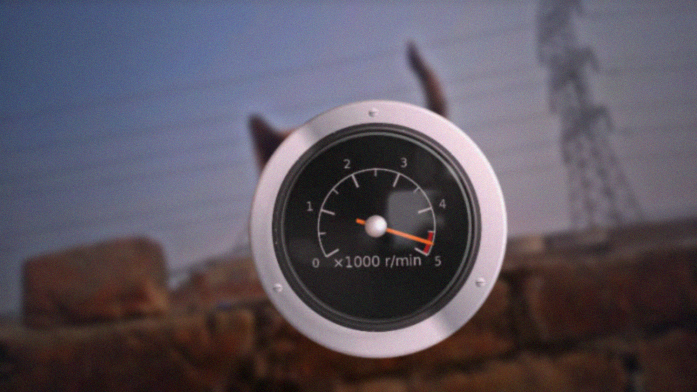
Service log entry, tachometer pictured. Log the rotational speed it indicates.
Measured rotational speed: 4750 rpm
